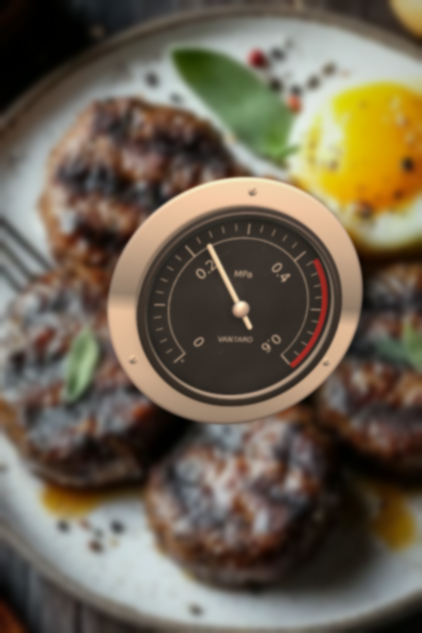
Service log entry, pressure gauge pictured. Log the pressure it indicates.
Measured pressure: 0.23 MPa
